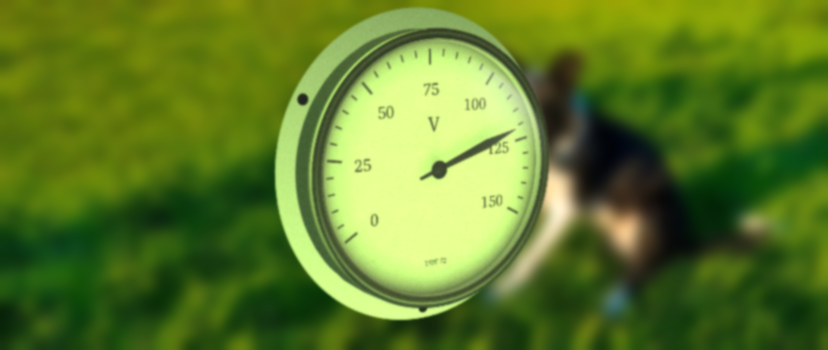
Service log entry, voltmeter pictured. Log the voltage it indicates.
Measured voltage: 120 V
